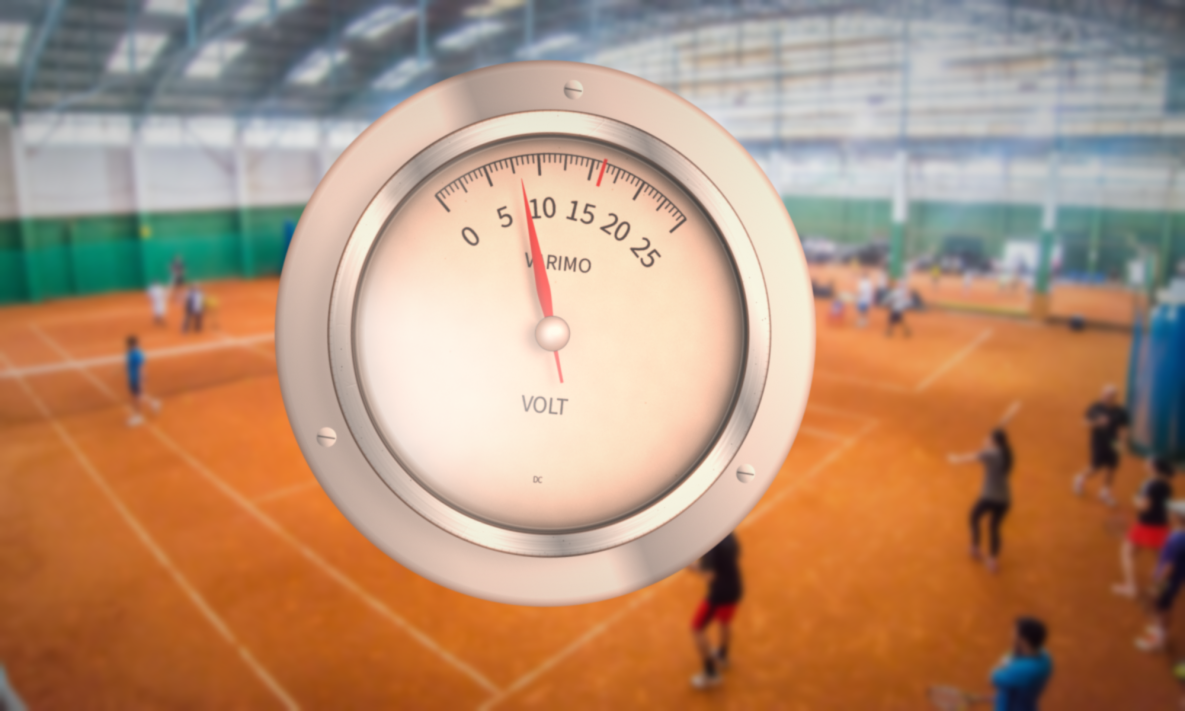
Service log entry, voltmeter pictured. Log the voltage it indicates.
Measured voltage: 8 V
